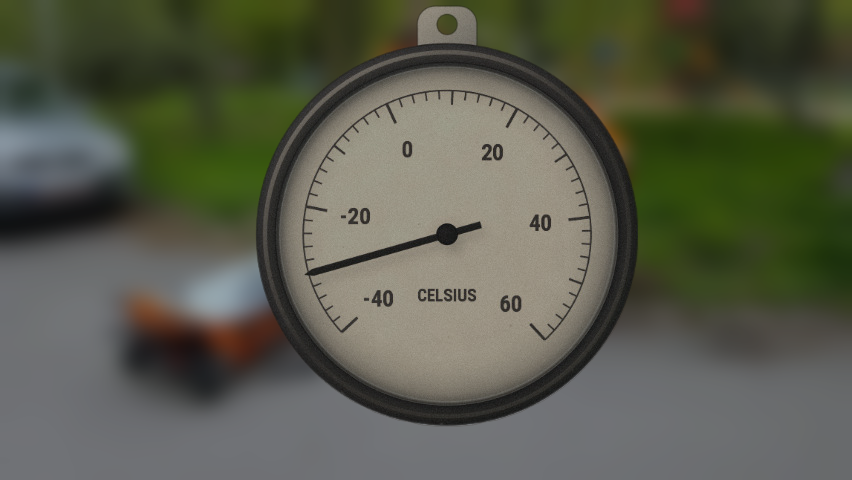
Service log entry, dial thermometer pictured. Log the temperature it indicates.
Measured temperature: -30 °C
